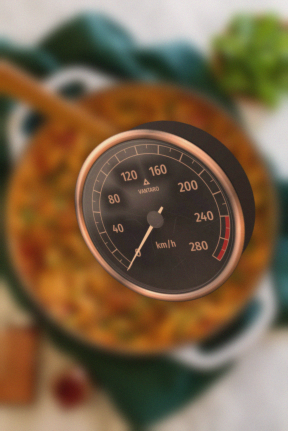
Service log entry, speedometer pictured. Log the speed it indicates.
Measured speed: 0 km/h
